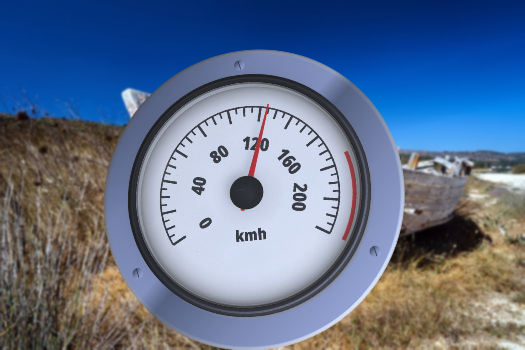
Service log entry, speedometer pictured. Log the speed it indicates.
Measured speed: 125 km/h
